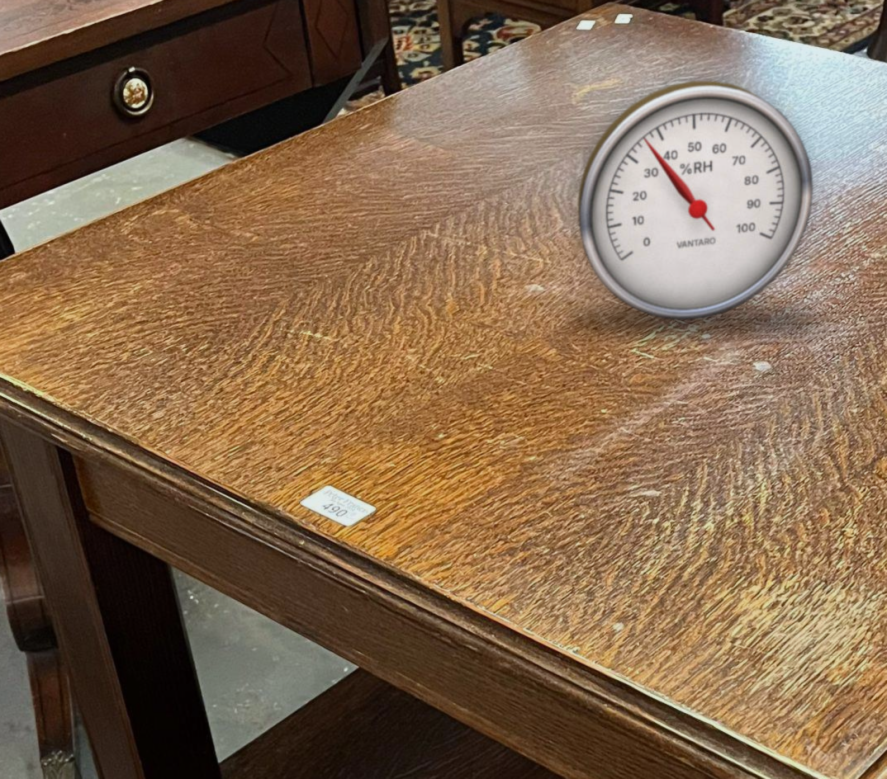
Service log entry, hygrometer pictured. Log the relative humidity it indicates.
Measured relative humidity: 36 %
